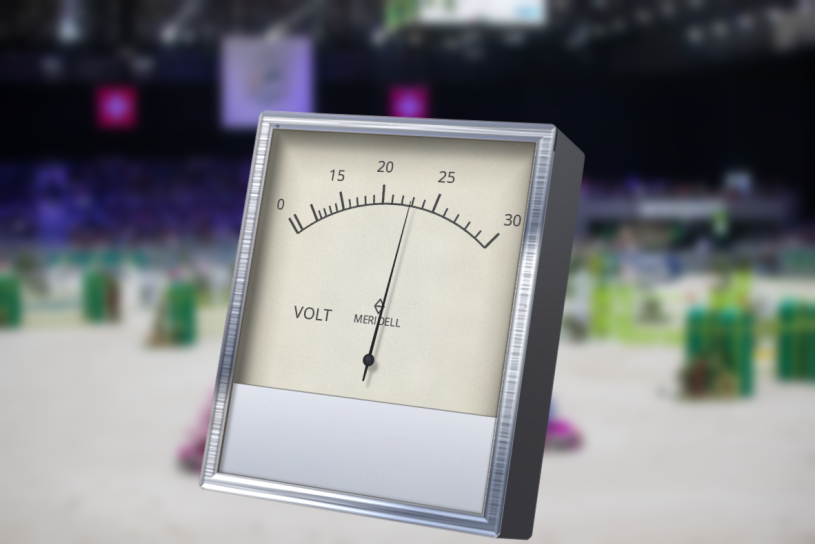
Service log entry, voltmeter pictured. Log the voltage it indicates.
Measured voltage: 23 V
